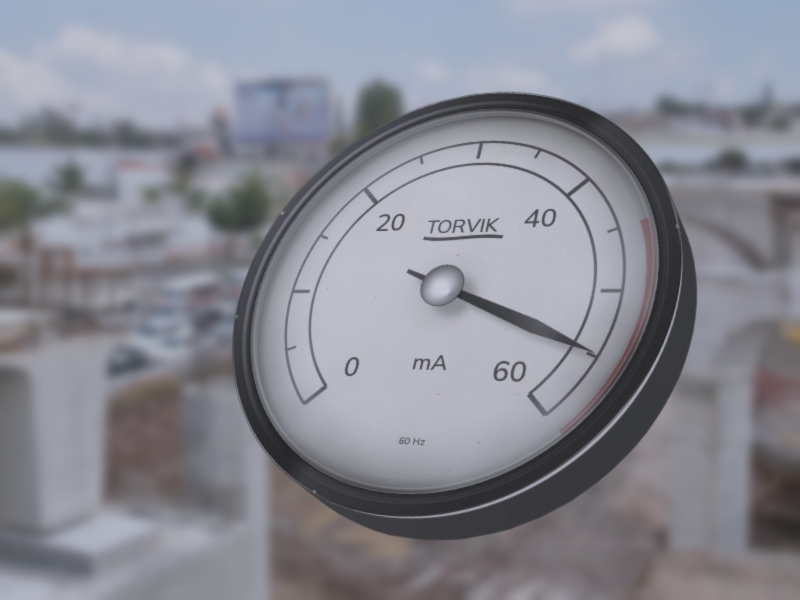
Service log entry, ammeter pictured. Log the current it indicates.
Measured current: 55 mA
